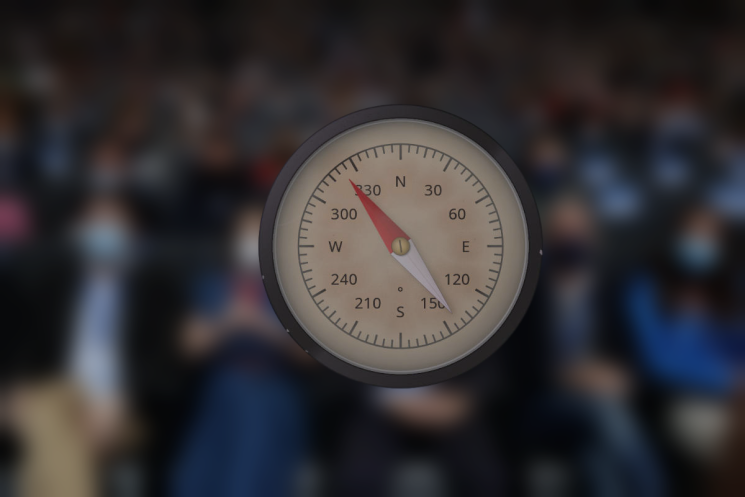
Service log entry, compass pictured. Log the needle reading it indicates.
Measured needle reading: 322.5 °
